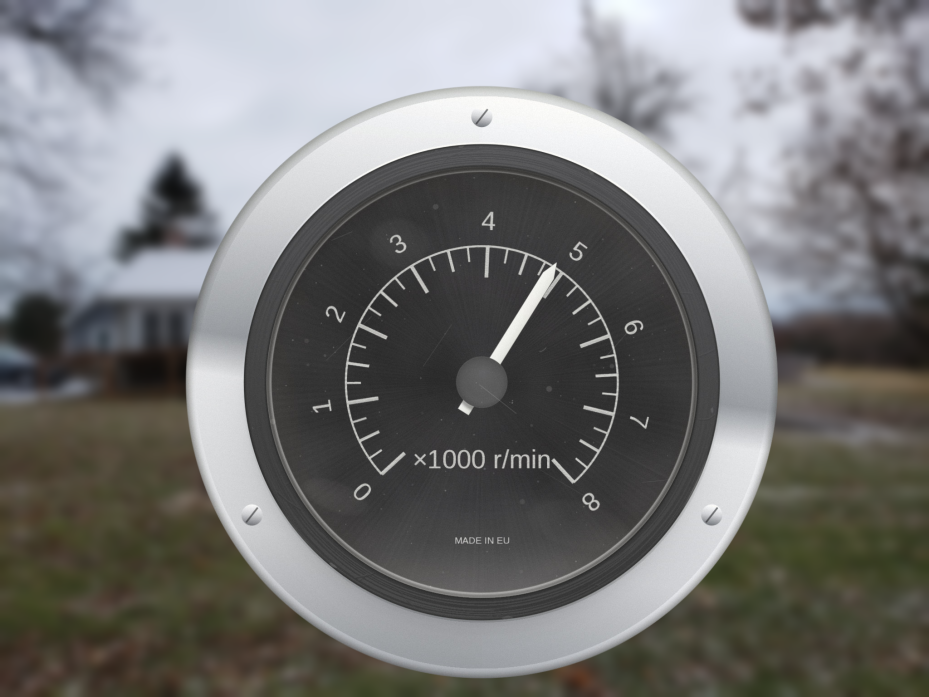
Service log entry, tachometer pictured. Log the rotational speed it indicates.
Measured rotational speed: 4875 rpm
